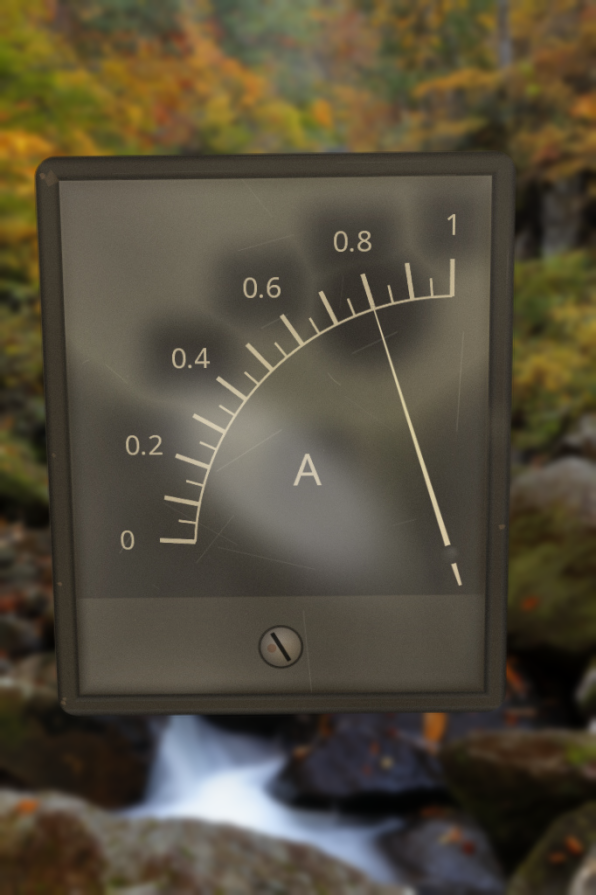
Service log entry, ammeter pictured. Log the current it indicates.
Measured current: 0.8 A
